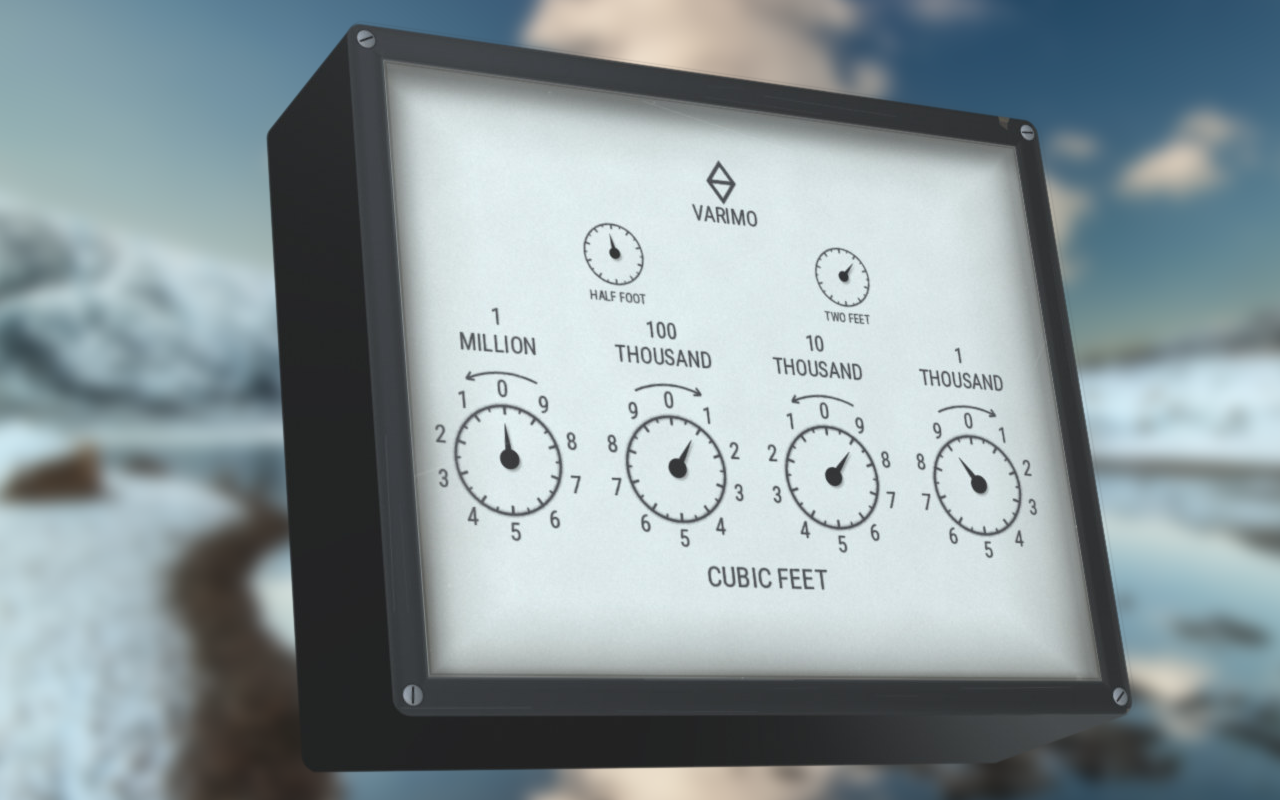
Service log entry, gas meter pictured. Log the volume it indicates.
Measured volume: 8900 ft³
